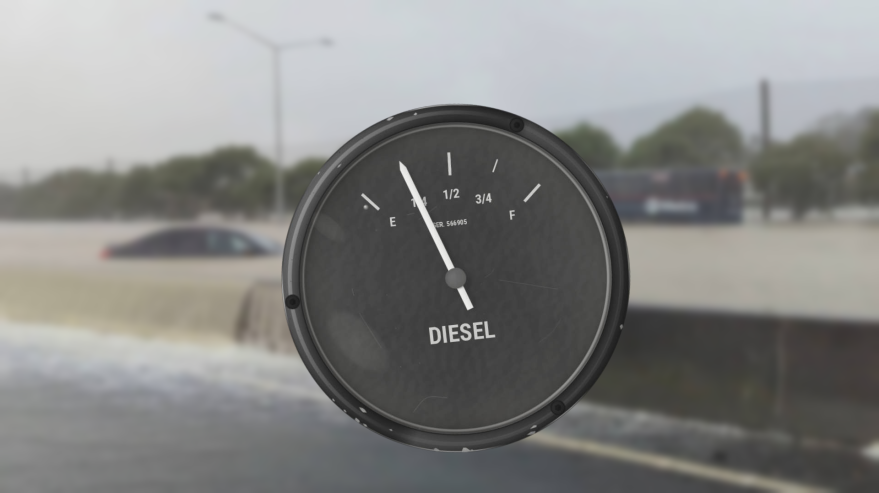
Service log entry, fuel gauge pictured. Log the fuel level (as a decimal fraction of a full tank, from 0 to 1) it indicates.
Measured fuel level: 0.25
